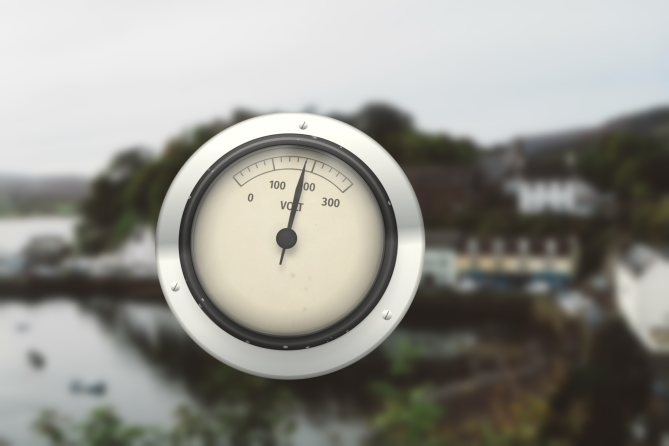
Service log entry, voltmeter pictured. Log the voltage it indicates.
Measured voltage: 180 V
